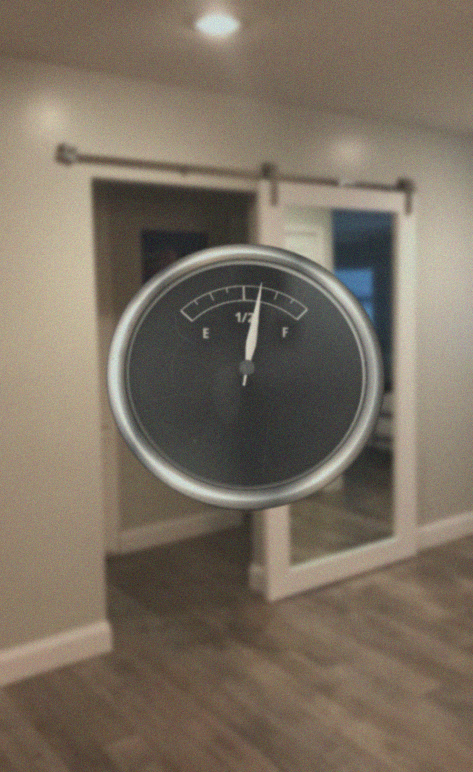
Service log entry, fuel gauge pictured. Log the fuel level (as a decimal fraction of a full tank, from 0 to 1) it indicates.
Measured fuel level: 0.625
